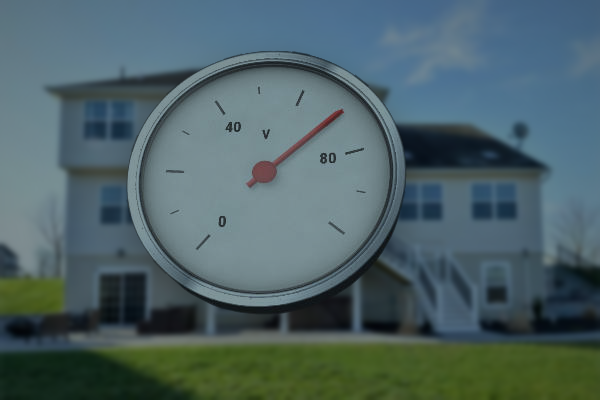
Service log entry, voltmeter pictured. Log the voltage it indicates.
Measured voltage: 70 V
